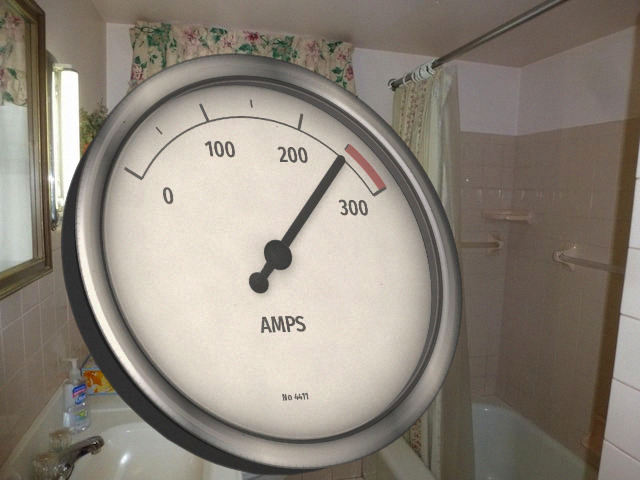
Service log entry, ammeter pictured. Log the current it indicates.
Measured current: 250 A
